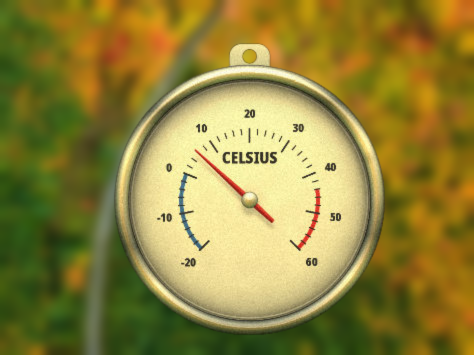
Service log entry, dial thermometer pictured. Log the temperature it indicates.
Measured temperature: 6 °C
